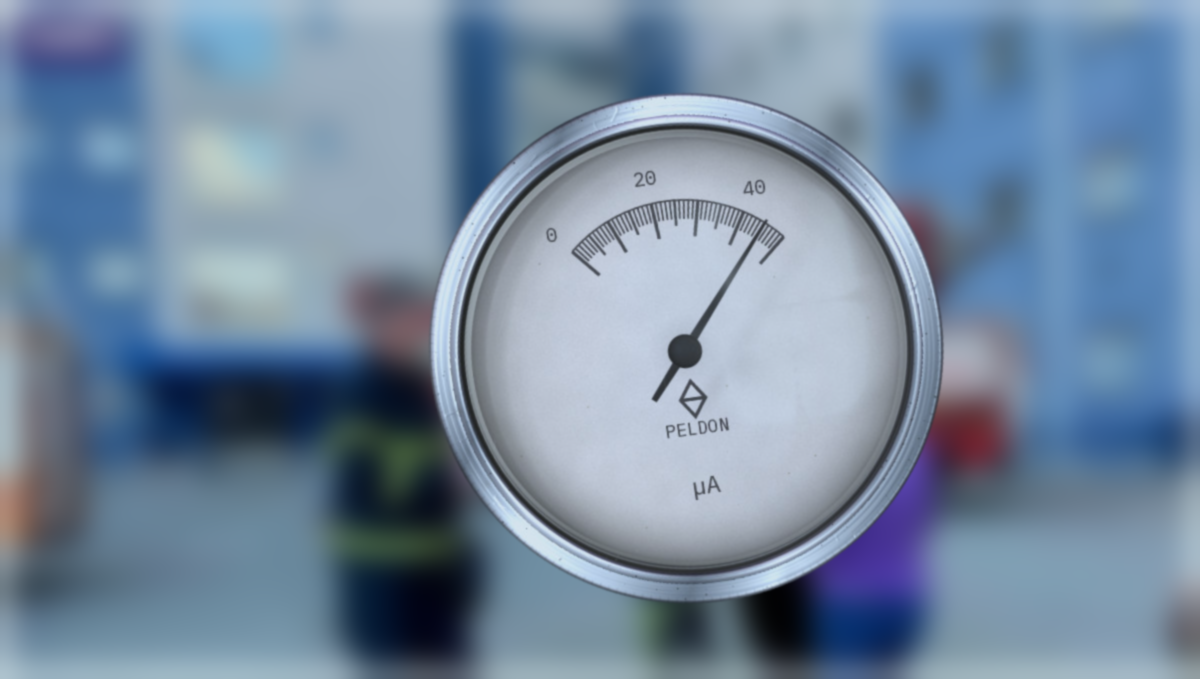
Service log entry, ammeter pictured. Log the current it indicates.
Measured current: 45 µA
